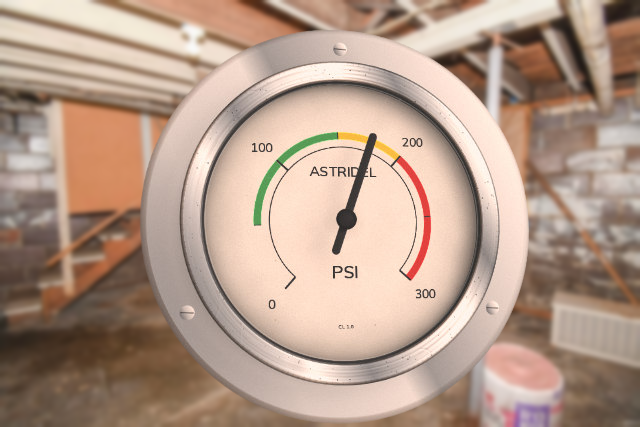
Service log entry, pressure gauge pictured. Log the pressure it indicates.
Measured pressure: 175 psi
